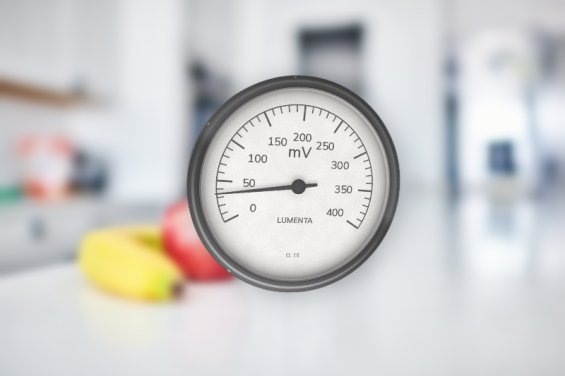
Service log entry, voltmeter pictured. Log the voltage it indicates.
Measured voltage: 35 mV
